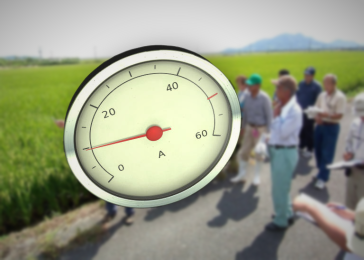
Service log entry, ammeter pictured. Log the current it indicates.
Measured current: 10 A
